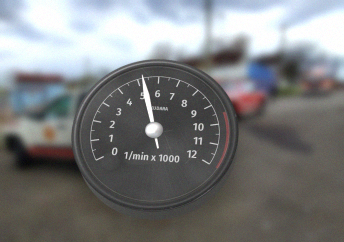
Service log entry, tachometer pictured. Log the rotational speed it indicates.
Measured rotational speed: 5250 rpm
